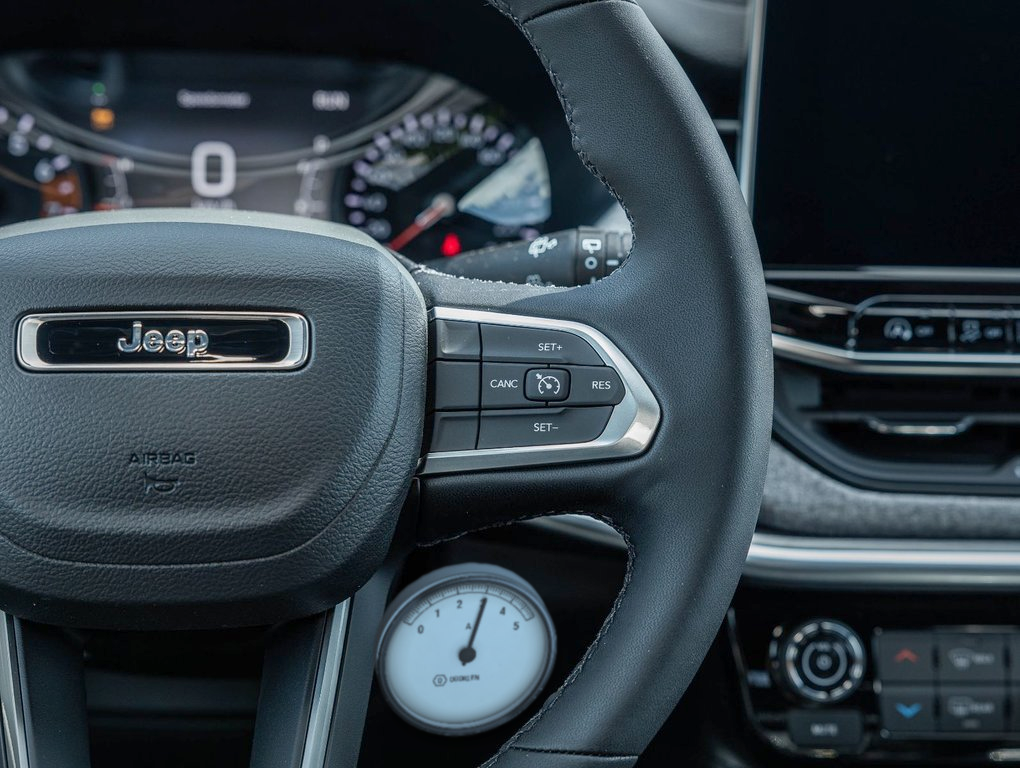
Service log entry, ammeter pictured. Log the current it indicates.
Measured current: 3 A
